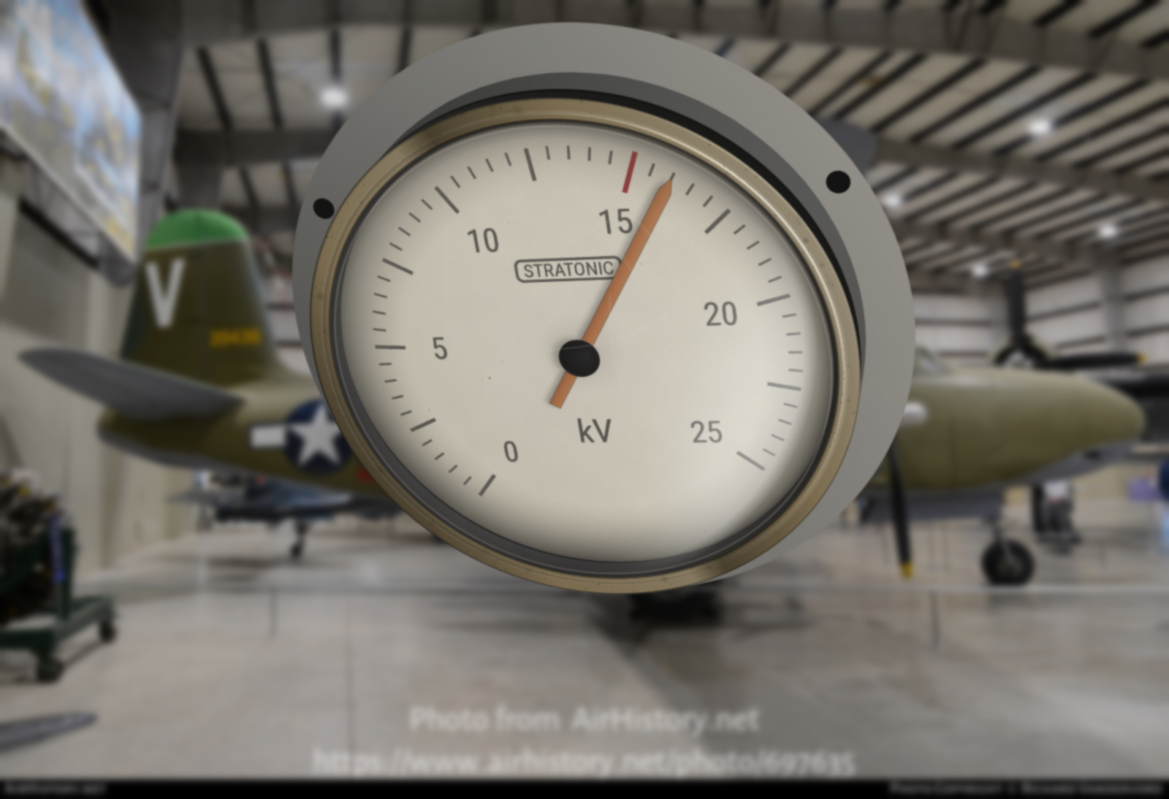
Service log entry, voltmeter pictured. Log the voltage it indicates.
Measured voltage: 16 kV
